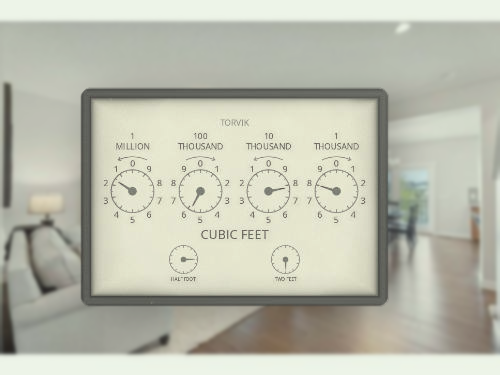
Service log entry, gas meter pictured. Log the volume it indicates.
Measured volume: 157800 ft³
